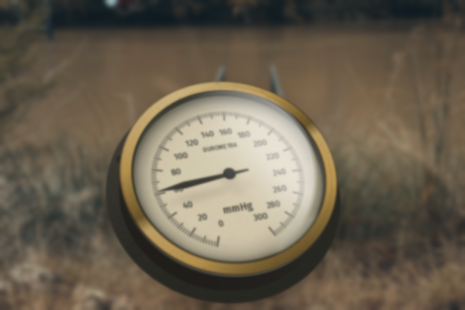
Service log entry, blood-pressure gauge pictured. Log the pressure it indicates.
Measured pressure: 60 mmHg
